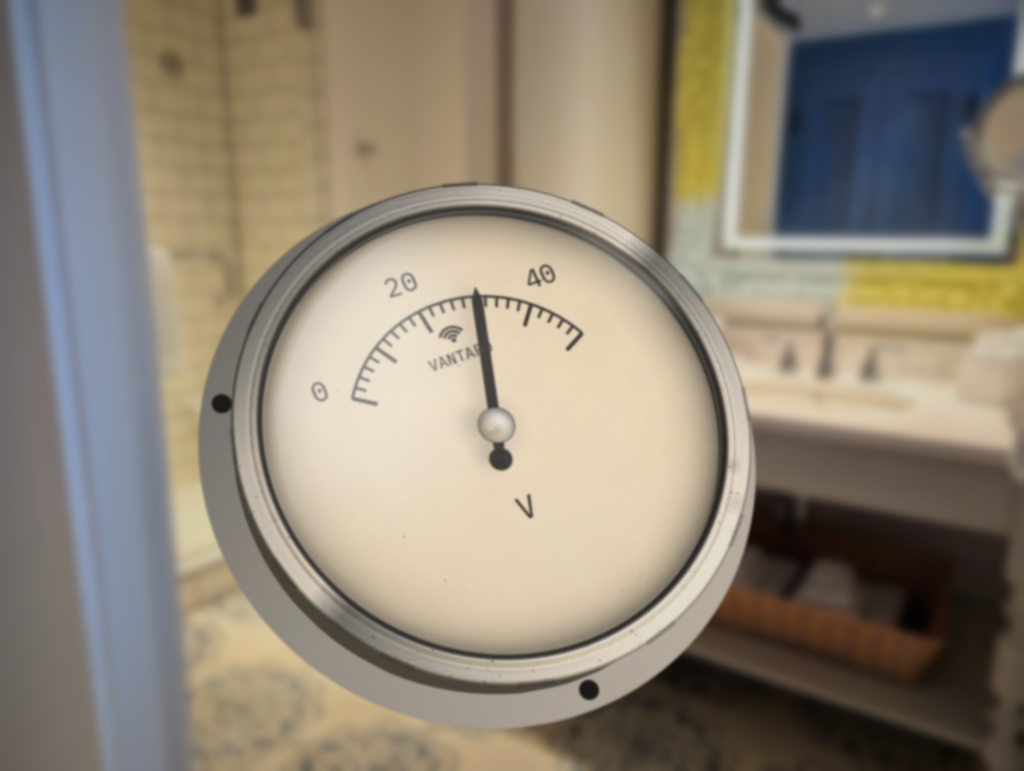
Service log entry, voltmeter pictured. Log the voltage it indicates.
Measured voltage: 30 V
